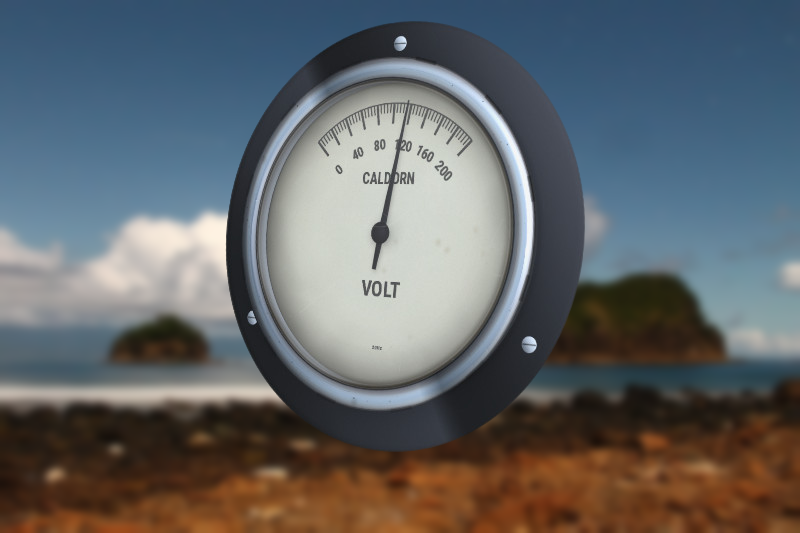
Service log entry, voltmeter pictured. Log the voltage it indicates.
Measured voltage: 120 V
